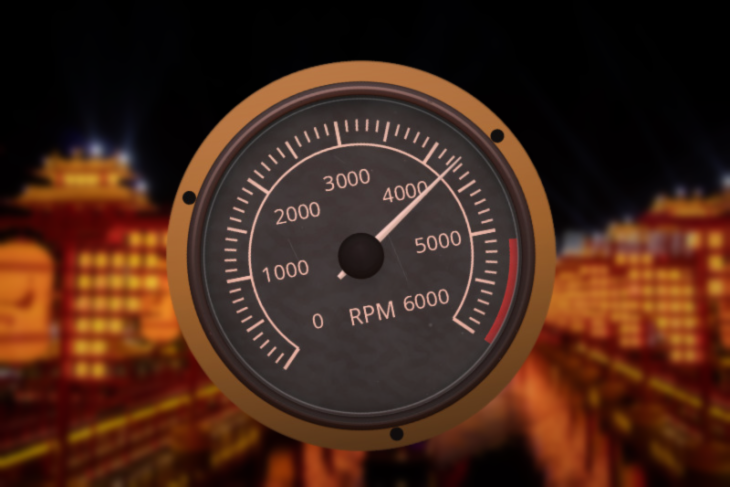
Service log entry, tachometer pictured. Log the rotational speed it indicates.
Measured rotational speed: 4250 rpm
